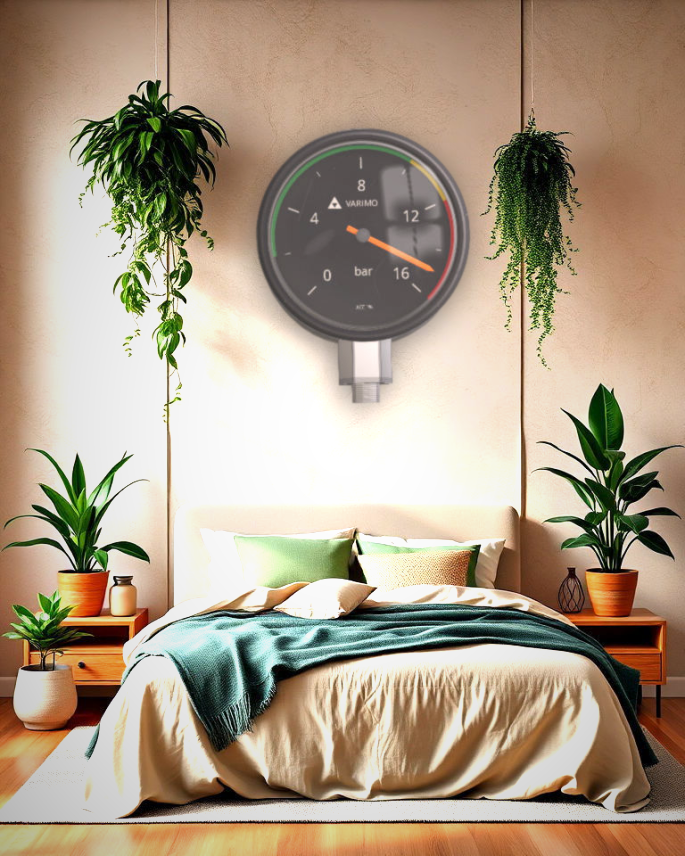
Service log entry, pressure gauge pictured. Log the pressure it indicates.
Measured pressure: 15 bar
